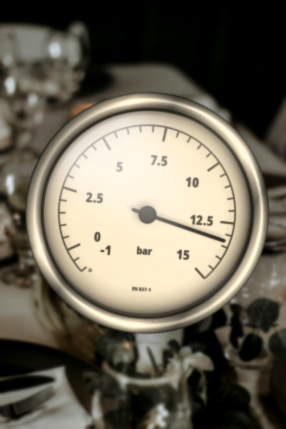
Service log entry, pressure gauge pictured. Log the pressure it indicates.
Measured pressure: 13.25 bar
